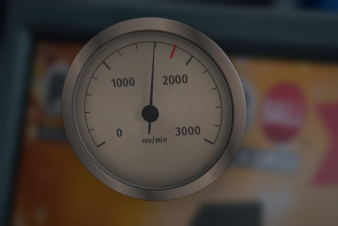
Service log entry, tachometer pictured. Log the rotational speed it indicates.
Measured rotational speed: 1600 rpm
